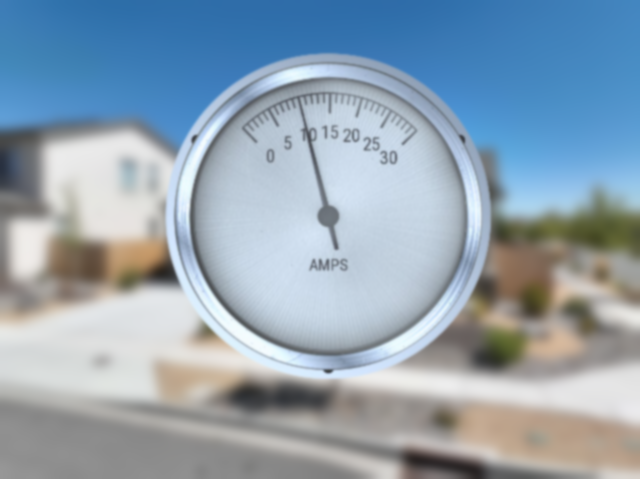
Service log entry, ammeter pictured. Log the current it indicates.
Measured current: 10 A
